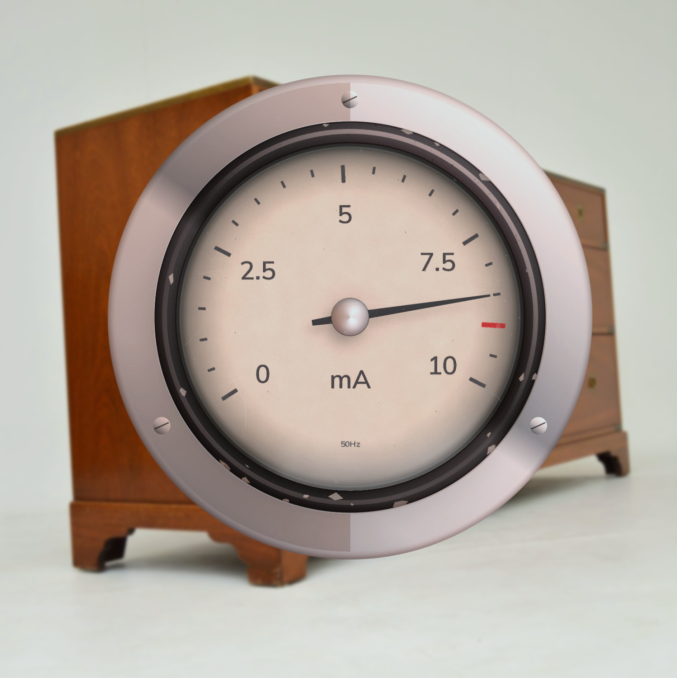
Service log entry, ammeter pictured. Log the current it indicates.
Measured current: 8.5 mA
